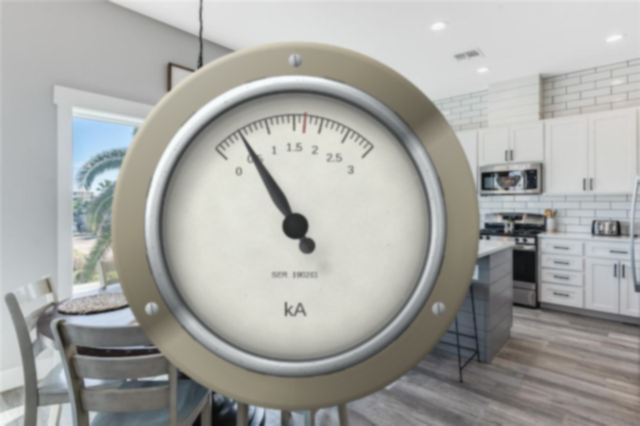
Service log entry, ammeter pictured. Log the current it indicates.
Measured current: 0.5 kA
